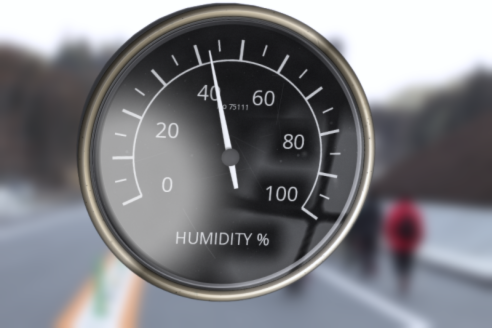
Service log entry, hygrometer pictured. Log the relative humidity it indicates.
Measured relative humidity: 42.5 %
